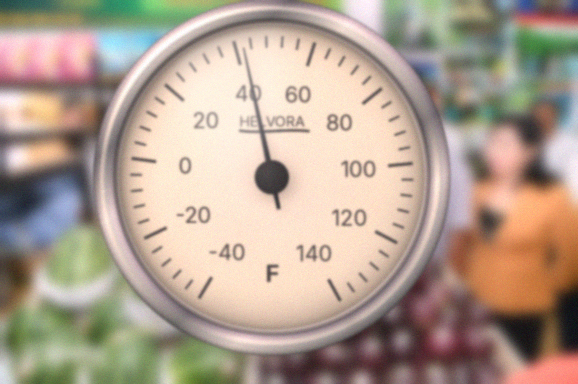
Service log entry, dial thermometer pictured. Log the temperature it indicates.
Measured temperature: 42 °F
